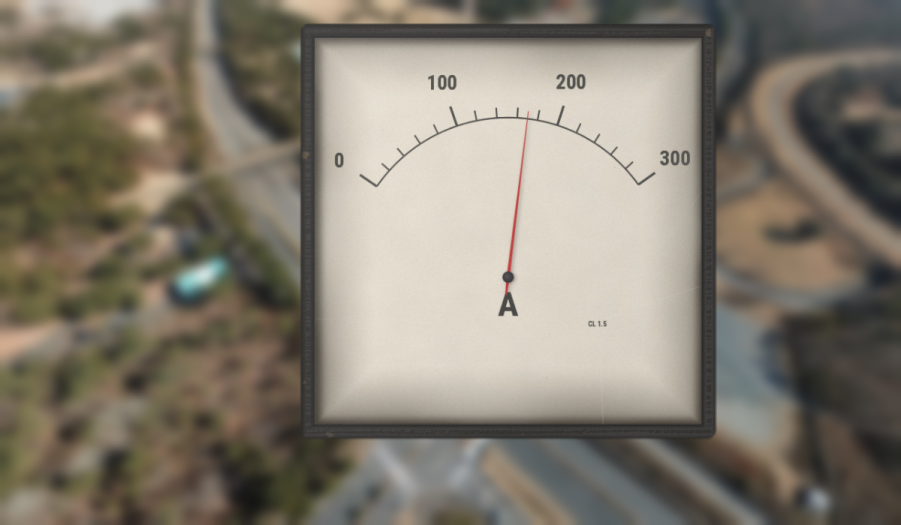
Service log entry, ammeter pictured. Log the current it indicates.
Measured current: 170 A
